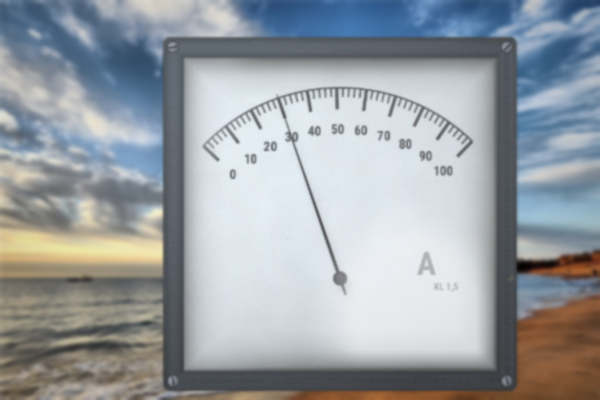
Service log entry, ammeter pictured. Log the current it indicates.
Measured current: 30 A
